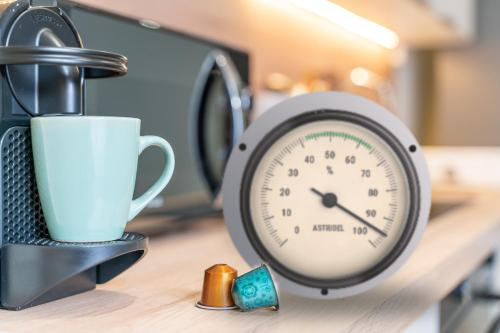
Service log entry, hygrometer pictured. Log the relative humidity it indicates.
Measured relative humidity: 95 %
